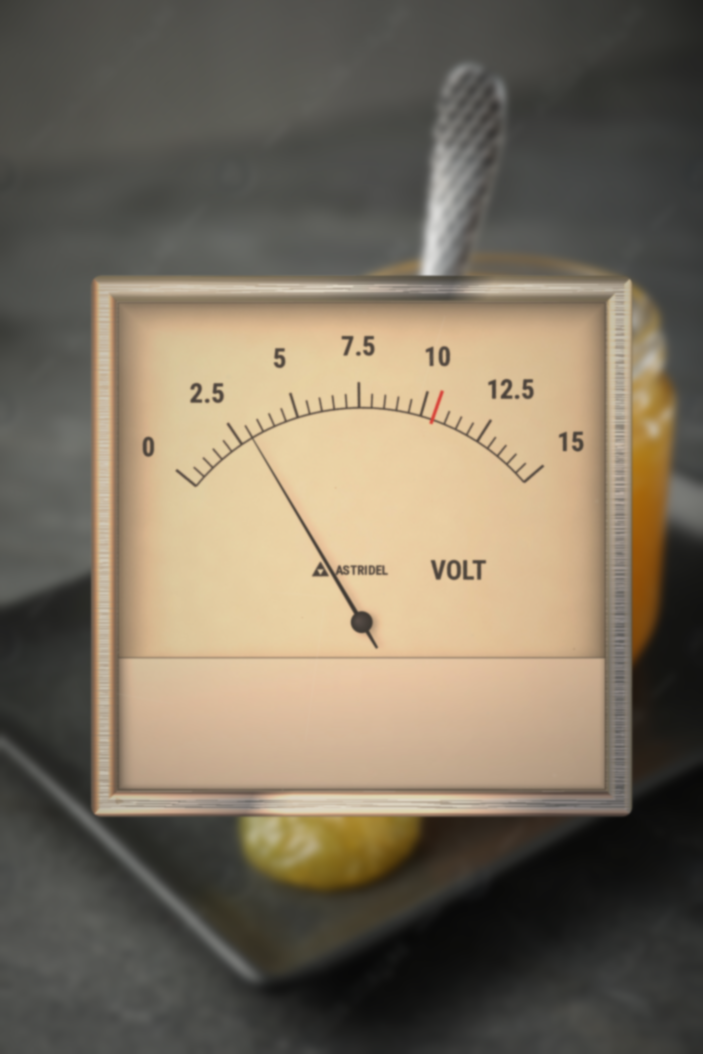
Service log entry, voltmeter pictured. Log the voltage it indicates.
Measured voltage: 3 V
